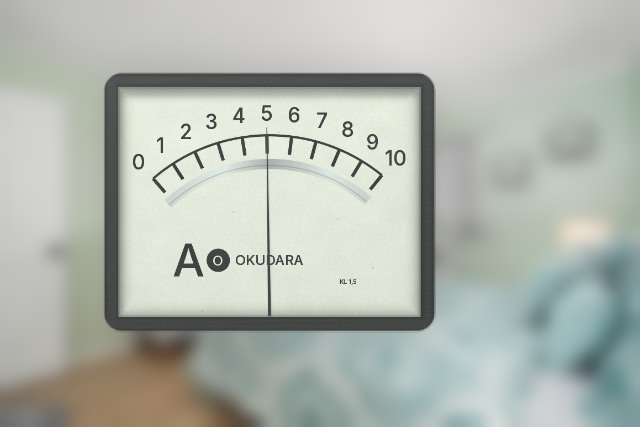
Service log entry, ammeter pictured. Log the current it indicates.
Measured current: 5 A
